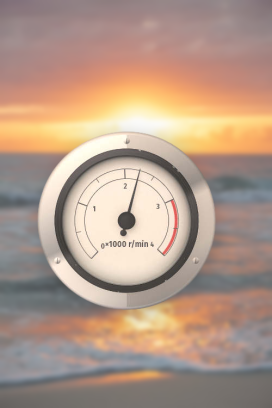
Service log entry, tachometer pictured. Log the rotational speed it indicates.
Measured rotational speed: 2250 rpm
